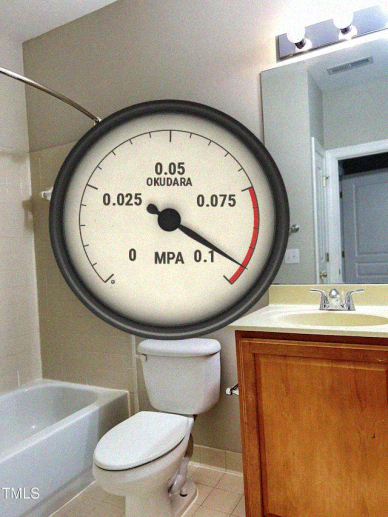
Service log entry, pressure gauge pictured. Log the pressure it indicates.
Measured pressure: 0.095 MPa
